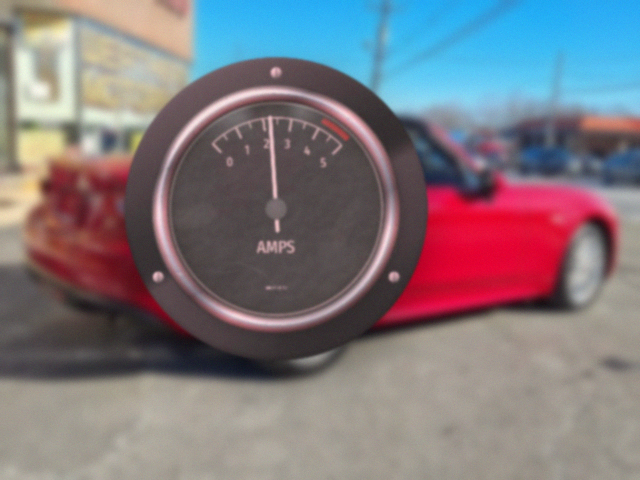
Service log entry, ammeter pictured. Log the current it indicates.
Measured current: 2.25 A
